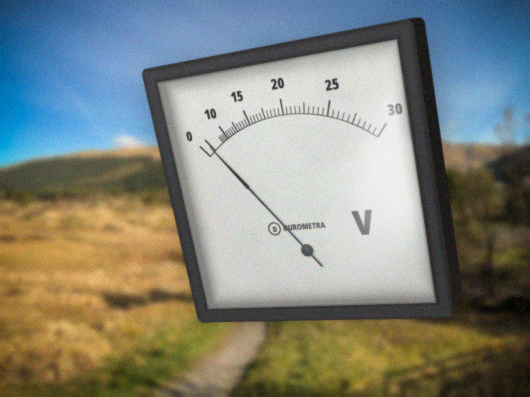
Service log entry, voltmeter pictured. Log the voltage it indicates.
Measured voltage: 5 V
